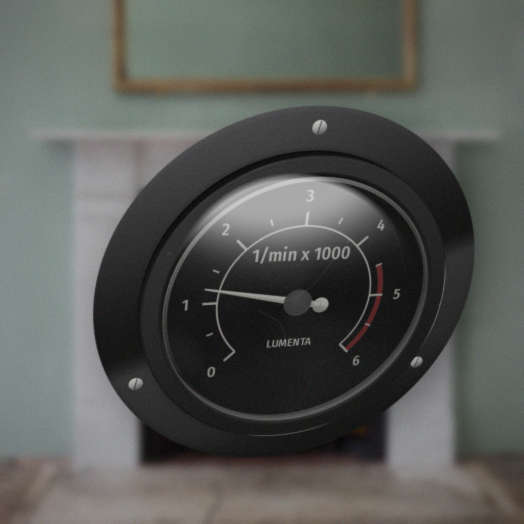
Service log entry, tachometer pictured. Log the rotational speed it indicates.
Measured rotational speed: 1250 rpm
